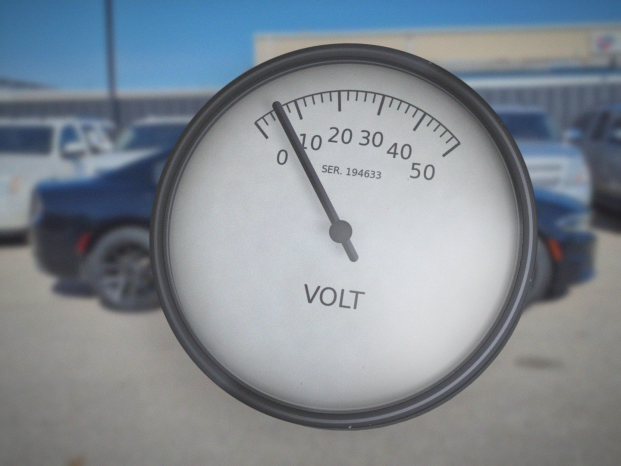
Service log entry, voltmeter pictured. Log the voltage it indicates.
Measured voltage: 6 V
